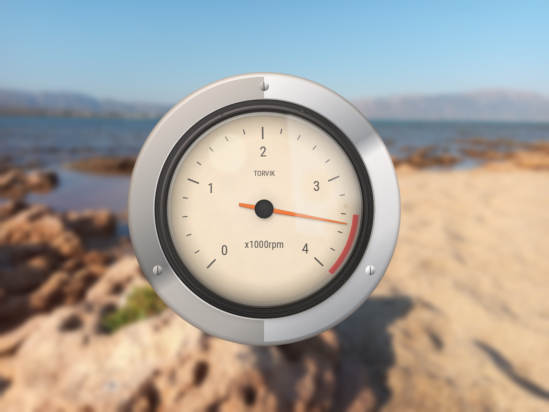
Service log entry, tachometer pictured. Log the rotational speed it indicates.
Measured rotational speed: 3500 rpm
